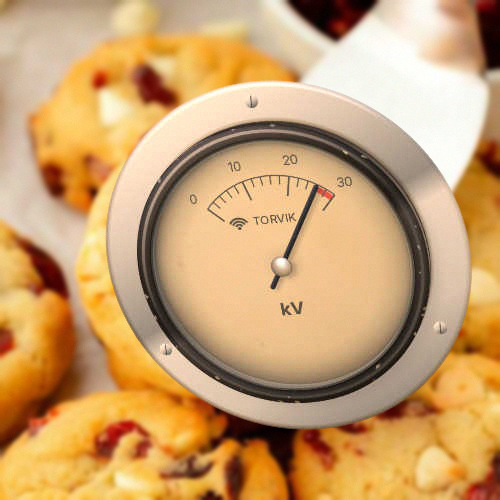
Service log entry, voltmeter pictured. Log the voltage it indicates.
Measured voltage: 26 kV
